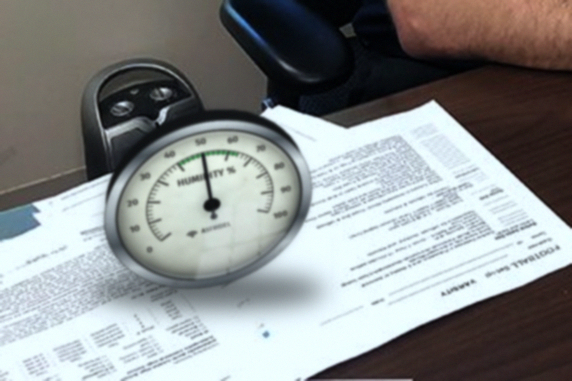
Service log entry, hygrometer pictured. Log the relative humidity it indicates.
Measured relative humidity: 50 %
